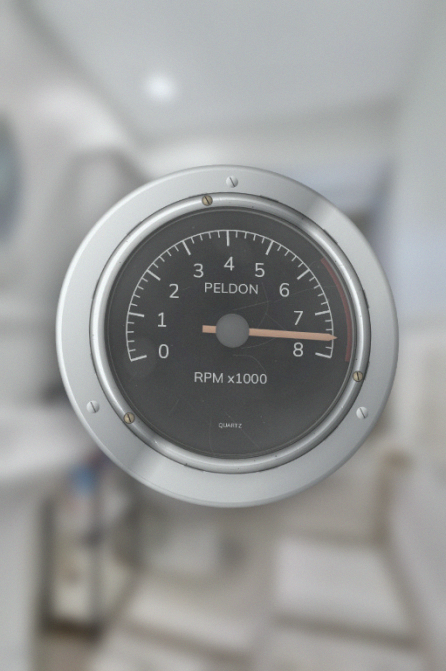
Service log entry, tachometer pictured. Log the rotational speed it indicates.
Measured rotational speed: 7600 rpm
